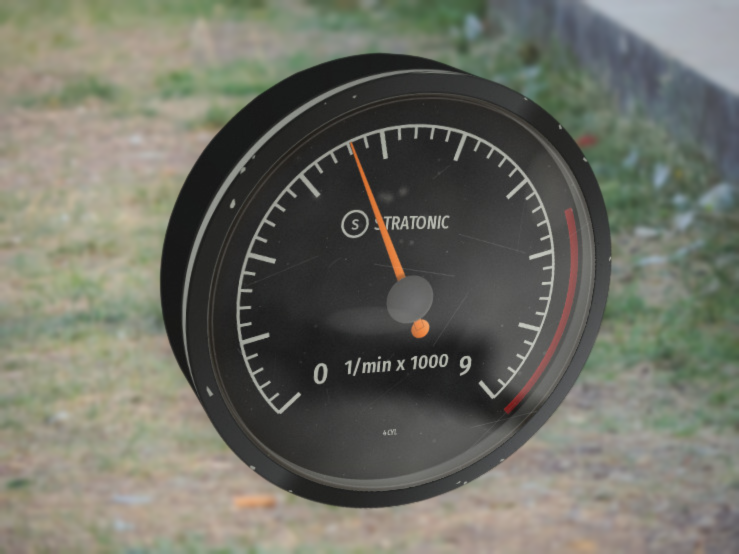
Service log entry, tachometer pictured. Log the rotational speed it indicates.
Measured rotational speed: 3600 rpm
